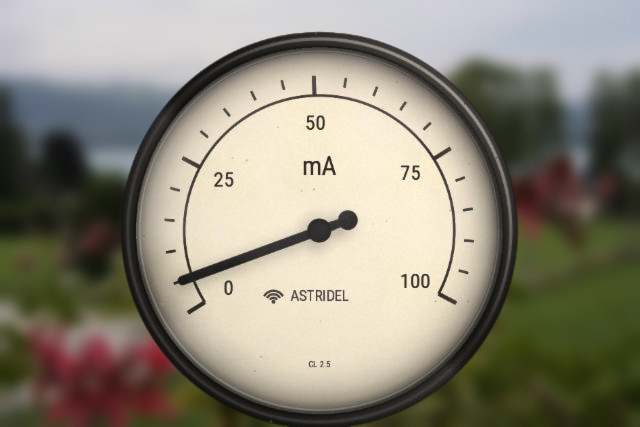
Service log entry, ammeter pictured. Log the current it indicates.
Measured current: 5 mA
